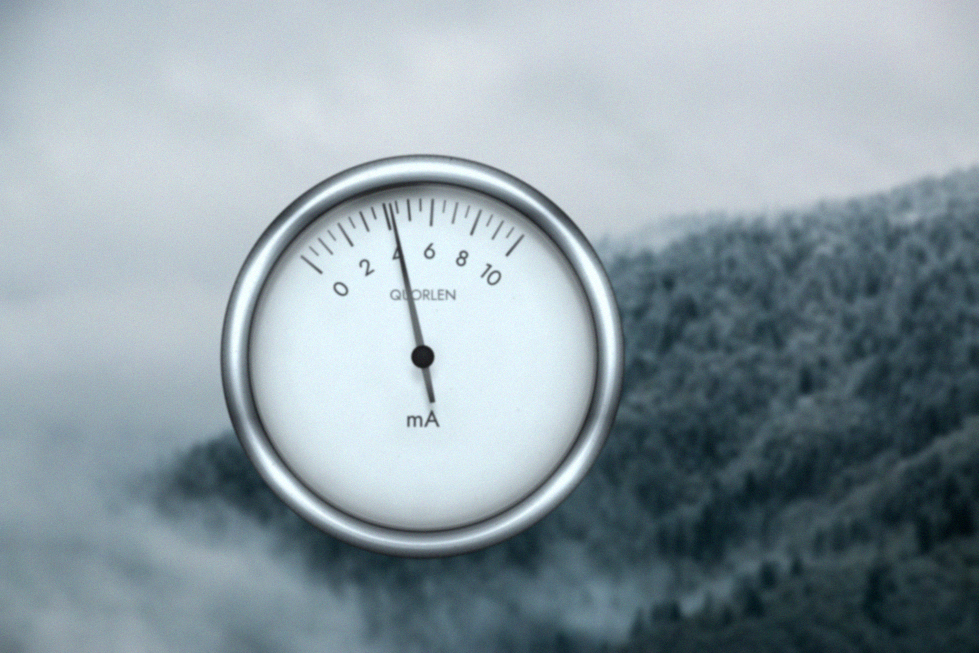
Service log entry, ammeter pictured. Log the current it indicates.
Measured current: 4.25 mA
